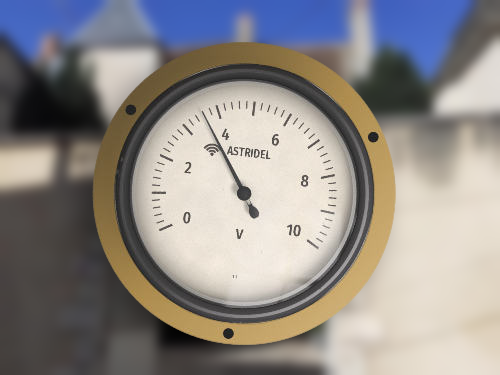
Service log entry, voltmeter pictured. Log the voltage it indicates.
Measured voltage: 3.6 V
